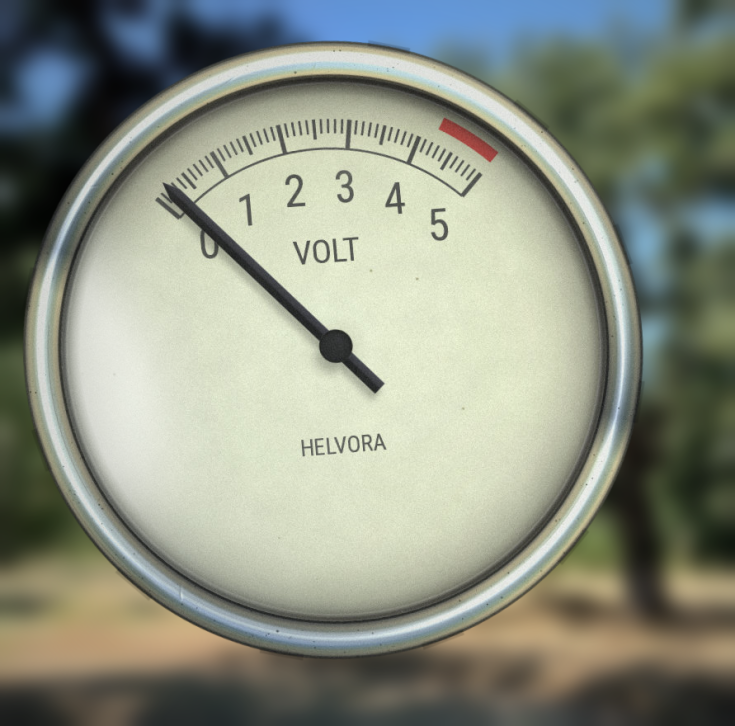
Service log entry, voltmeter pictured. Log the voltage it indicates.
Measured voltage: 0.2 V
